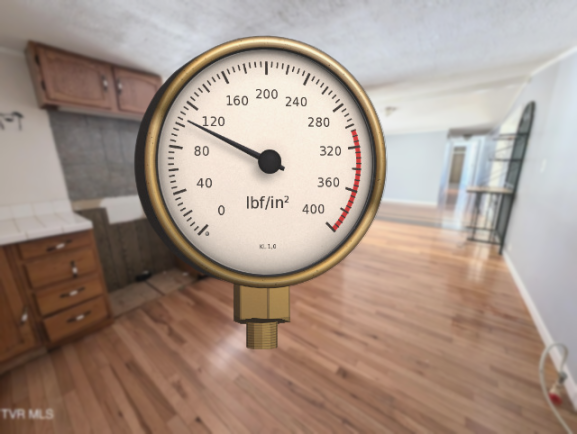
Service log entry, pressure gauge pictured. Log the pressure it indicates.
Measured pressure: 105 psi
